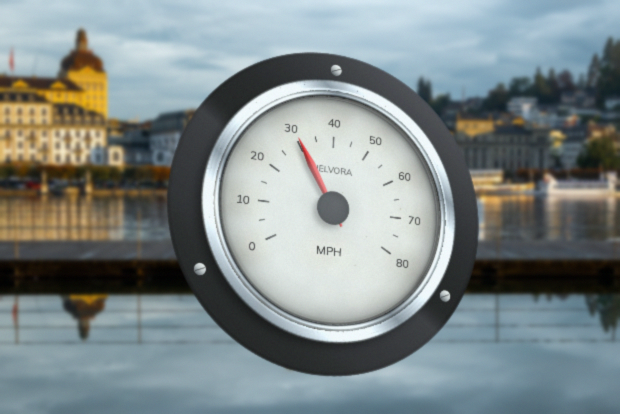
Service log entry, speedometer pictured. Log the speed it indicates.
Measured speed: 30 mph
